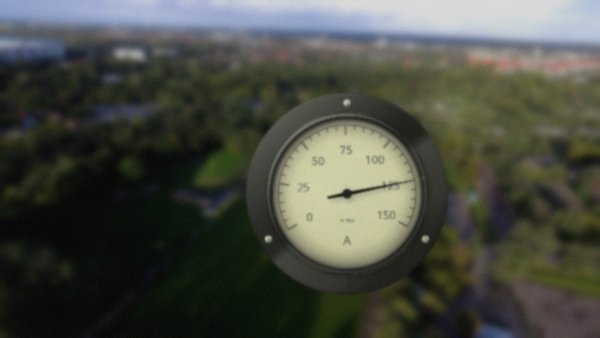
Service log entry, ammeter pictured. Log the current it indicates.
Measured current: 125 A
